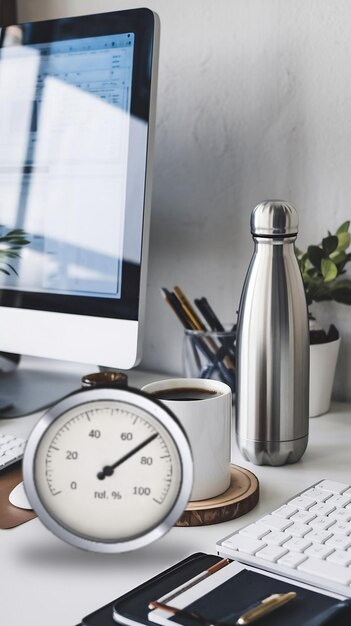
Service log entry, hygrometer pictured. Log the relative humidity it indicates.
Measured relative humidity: 70 %
